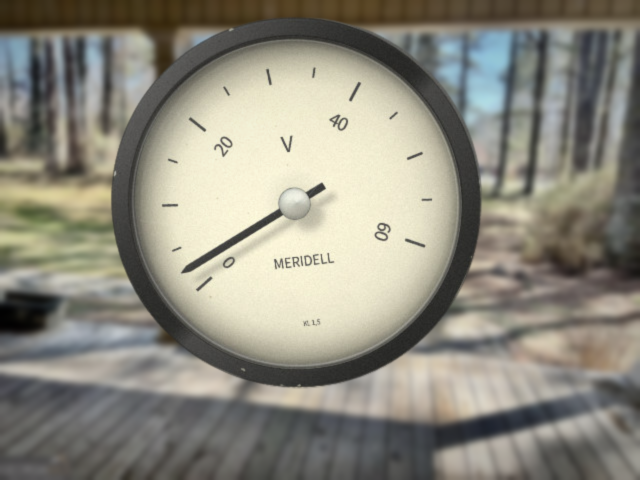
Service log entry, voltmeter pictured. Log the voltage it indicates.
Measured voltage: 2.5 V
